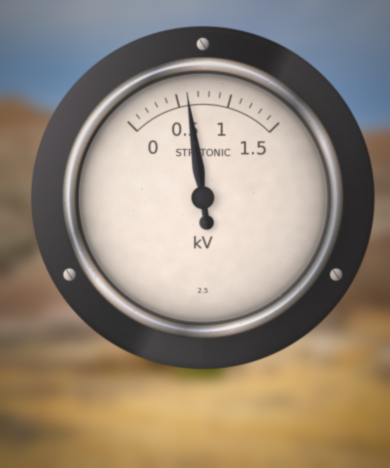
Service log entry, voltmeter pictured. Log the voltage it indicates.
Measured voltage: 0.6 kV
